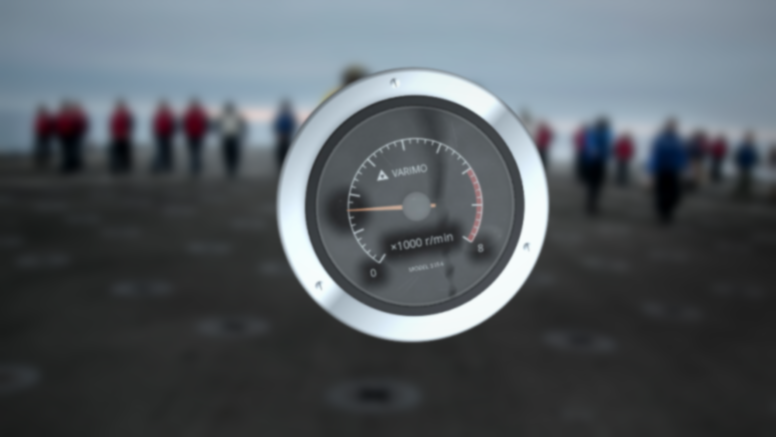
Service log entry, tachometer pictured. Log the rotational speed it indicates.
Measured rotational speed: 1600 rpm
